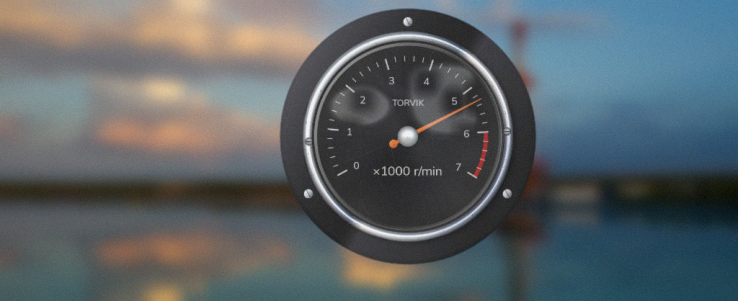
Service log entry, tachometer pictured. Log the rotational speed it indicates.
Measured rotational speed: 5300 rpm
